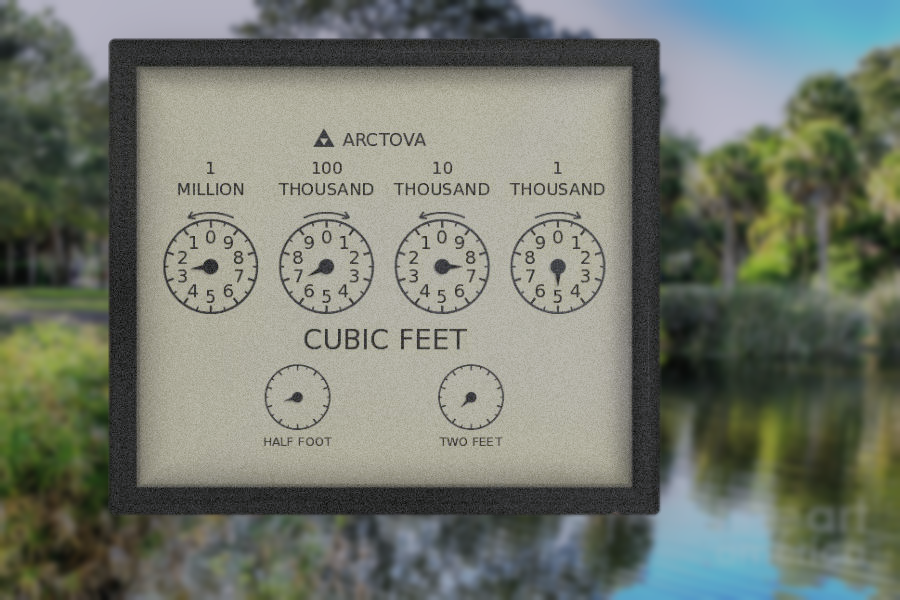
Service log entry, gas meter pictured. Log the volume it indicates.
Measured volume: 267500 ft³
